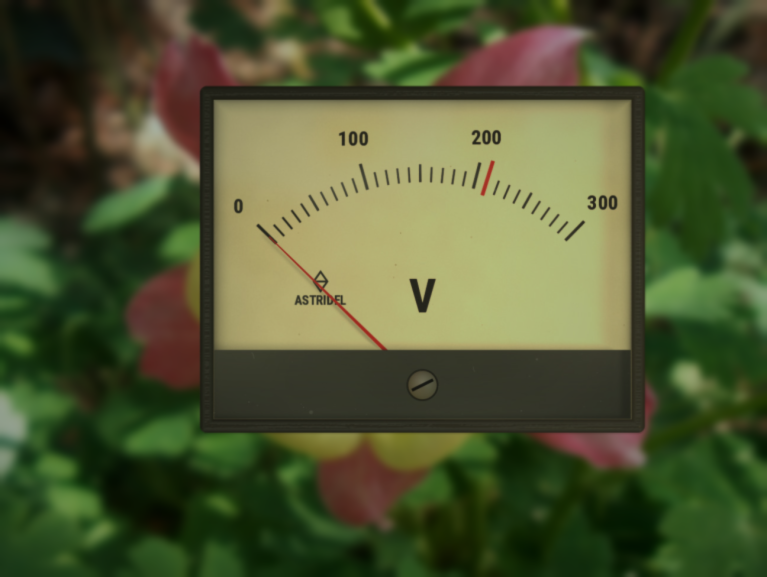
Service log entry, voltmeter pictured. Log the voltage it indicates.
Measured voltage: 0 V
